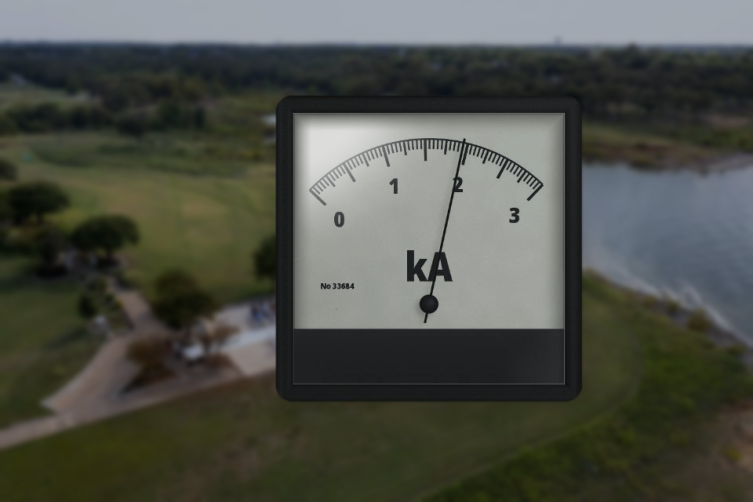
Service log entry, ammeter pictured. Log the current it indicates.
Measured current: 1.95 kA
